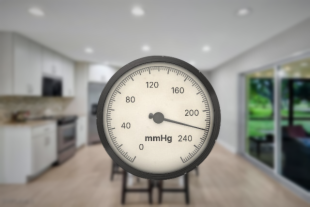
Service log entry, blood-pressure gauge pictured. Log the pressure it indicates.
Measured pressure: 220 mmHg
